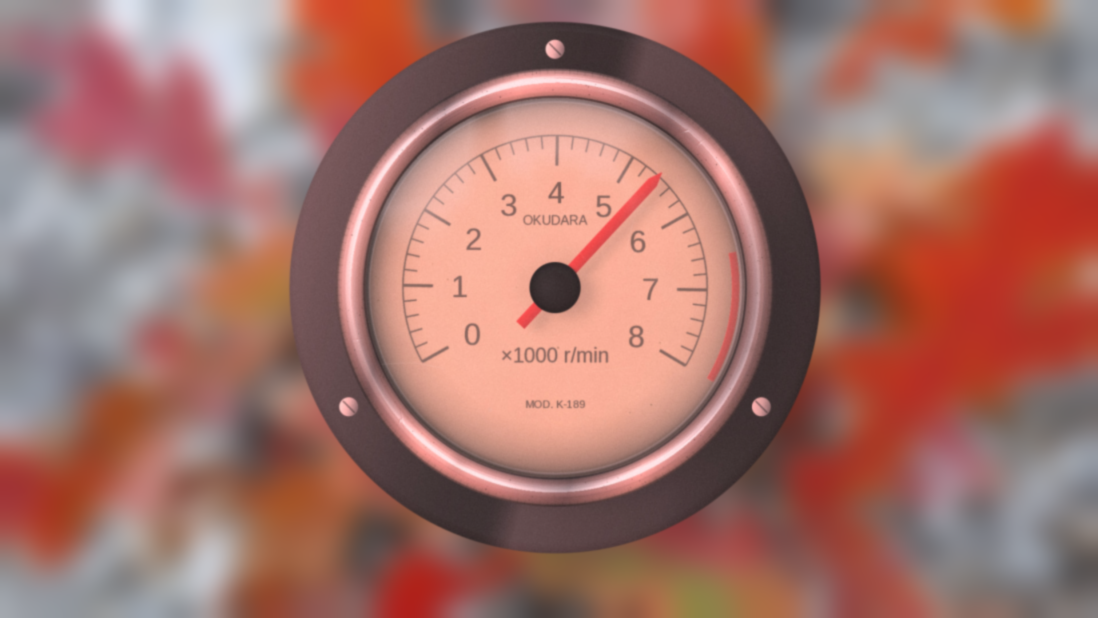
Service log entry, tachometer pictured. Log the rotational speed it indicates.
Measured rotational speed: 5400 rpm
